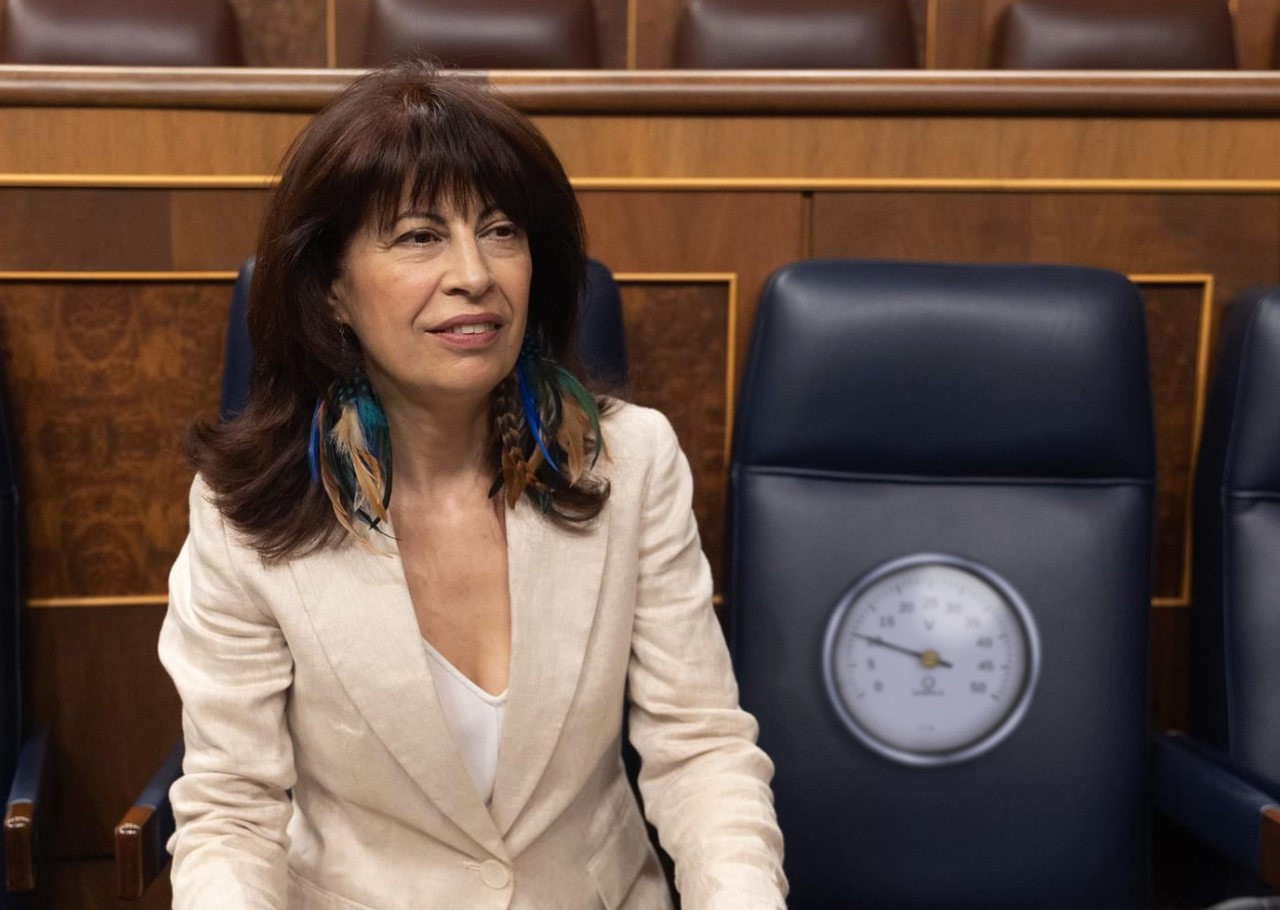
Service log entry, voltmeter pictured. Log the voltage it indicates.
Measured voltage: 10 V
